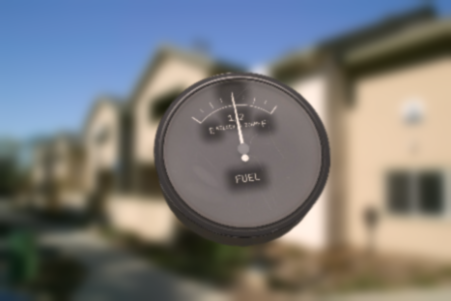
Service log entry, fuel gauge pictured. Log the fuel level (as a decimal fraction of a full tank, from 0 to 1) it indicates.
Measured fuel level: 0.5
